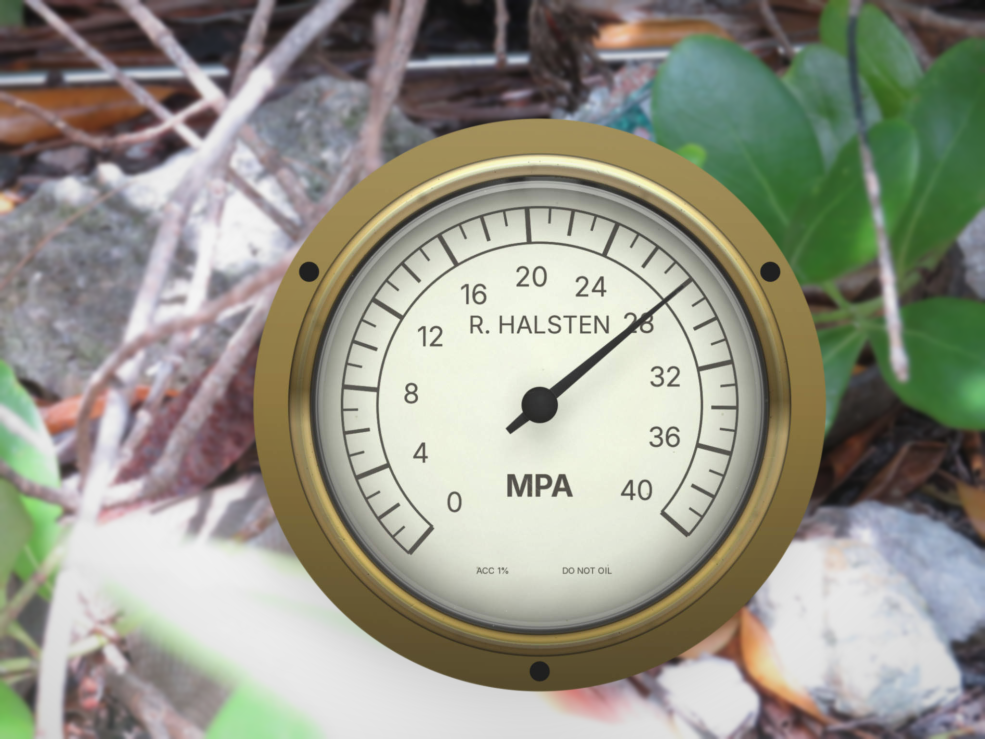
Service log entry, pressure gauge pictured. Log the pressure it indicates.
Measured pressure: 28 MPa
